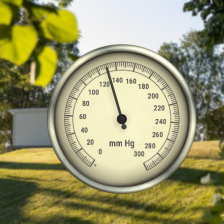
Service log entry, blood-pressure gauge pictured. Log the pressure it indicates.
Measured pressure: 130 mmHg
